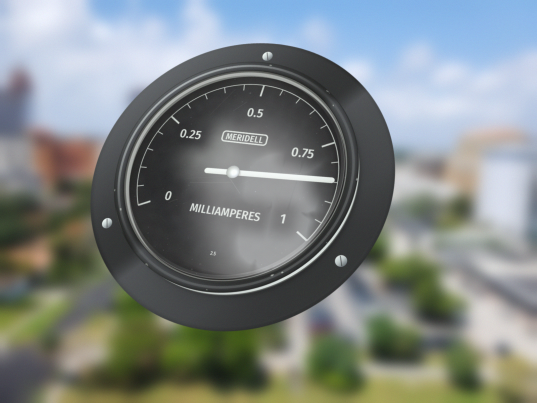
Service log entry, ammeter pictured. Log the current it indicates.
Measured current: 0.85 mA
